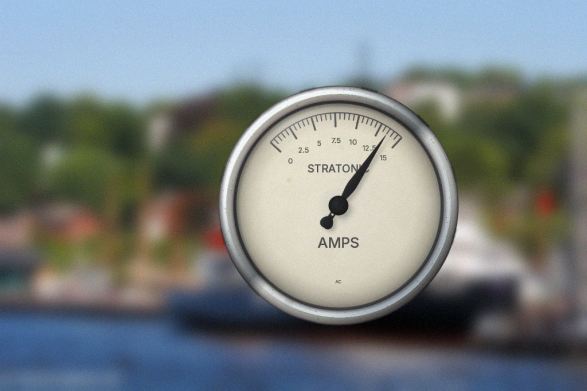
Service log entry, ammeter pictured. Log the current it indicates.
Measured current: 13.5 A
